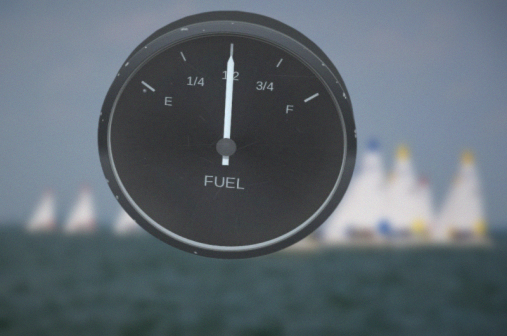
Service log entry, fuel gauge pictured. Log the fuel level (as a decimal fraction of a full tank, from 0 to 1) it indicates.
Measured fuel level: 0.5
